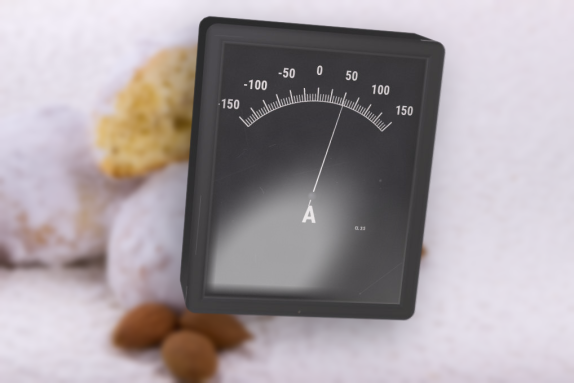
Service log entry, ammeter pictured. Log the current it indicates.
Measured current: 50 A
